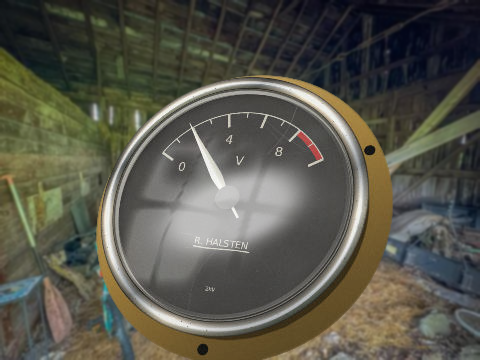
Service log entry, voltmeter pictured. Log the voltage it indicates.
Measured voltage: 2 V
